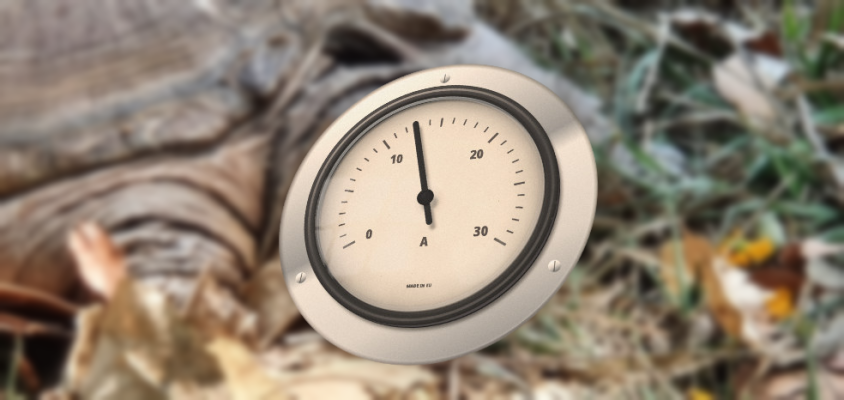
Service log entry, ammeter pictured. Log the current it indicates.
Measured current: 13 A
